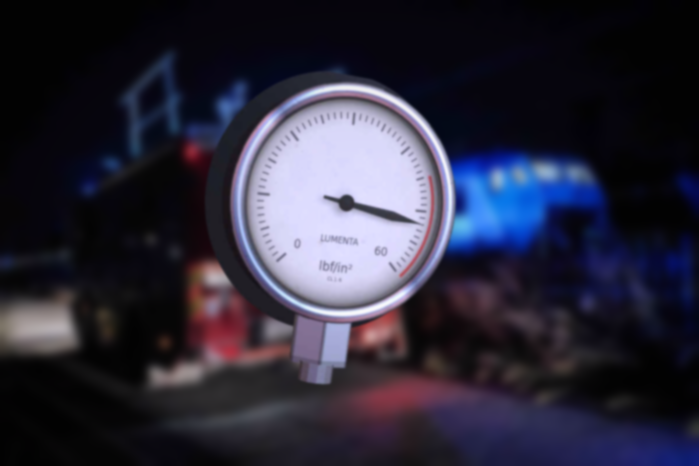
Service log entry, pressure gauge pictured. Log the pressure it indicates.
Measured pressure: 52 psi
